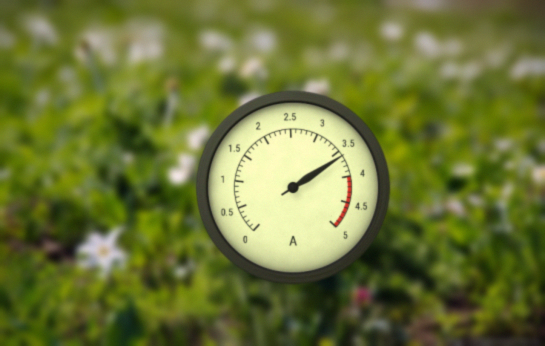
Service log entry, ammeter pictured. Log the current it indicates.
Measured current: 3.6 A
